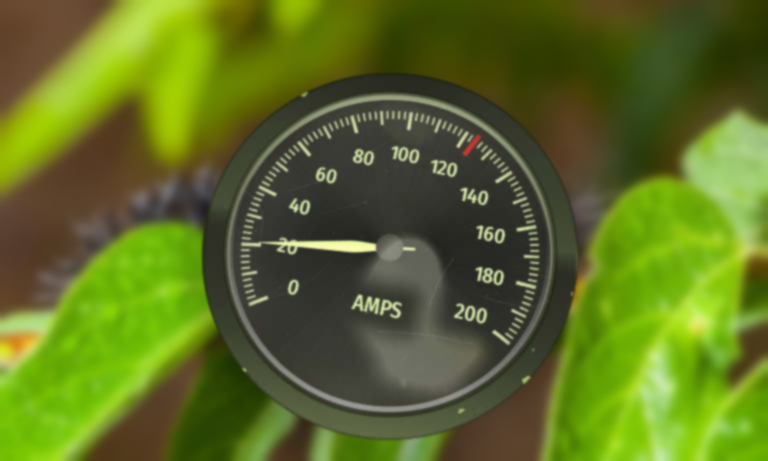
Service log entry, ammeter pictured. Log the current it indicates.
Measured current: 20 A
